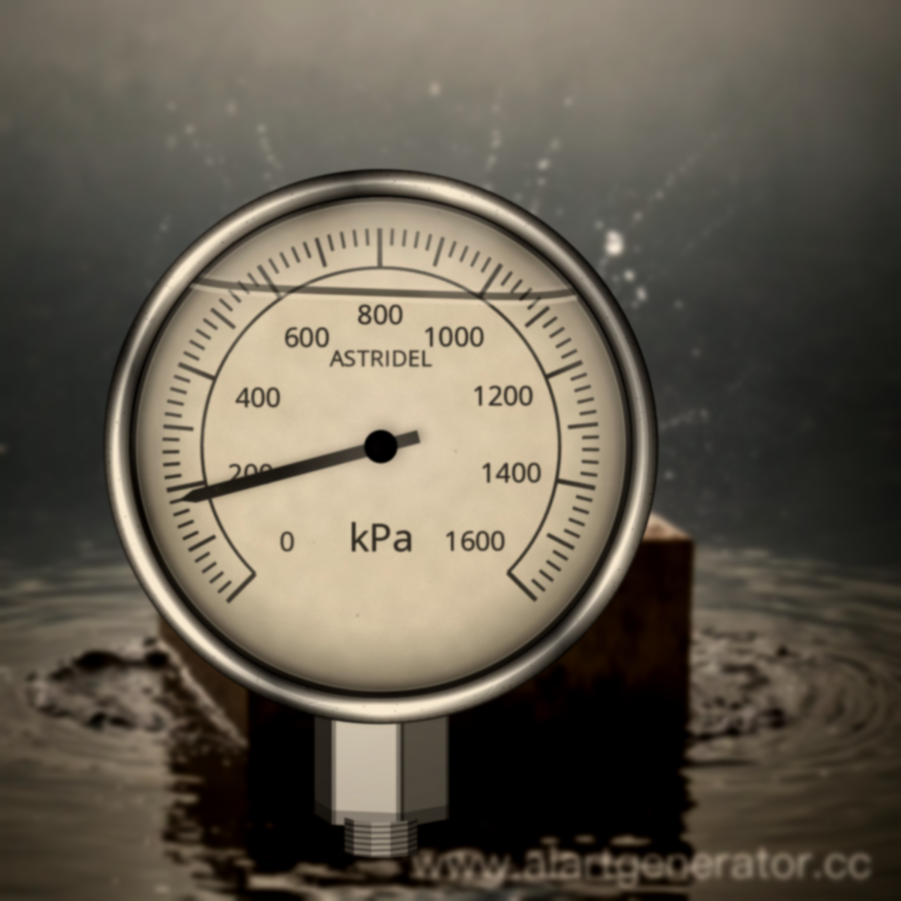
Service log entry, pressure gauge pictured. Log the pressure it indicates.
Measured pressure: 180 kPa
